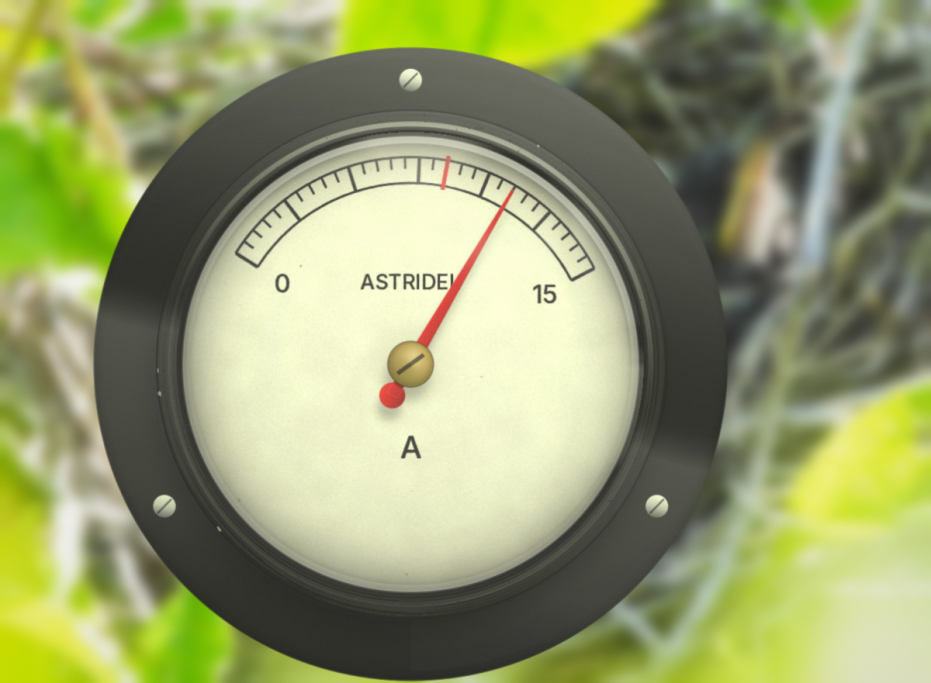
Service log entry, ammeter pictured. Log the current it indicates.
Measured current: 11 A
